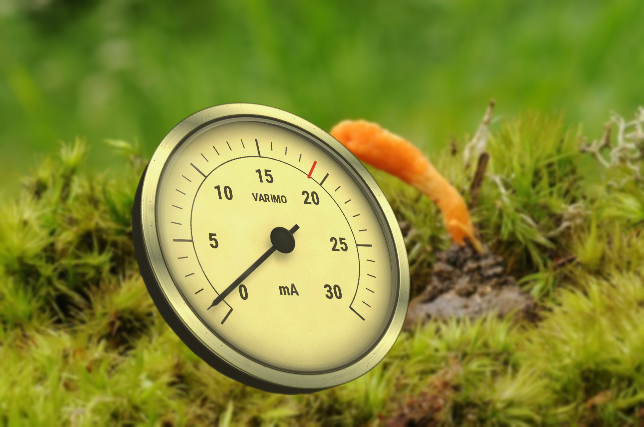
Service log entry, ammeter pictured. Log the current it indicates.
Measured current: 1 mA
